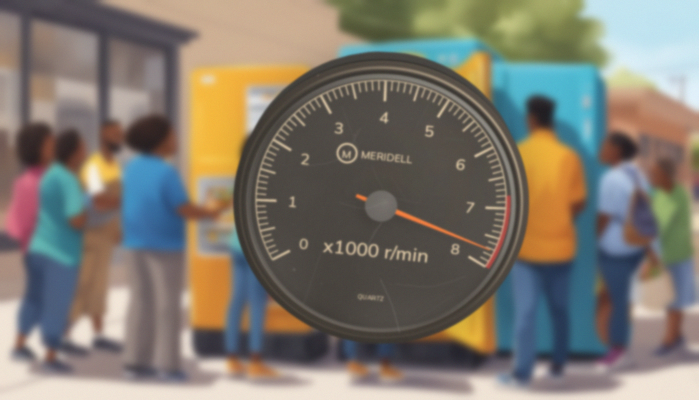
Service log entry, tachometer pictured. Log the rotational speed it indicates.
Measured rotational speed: 7700 rpm
